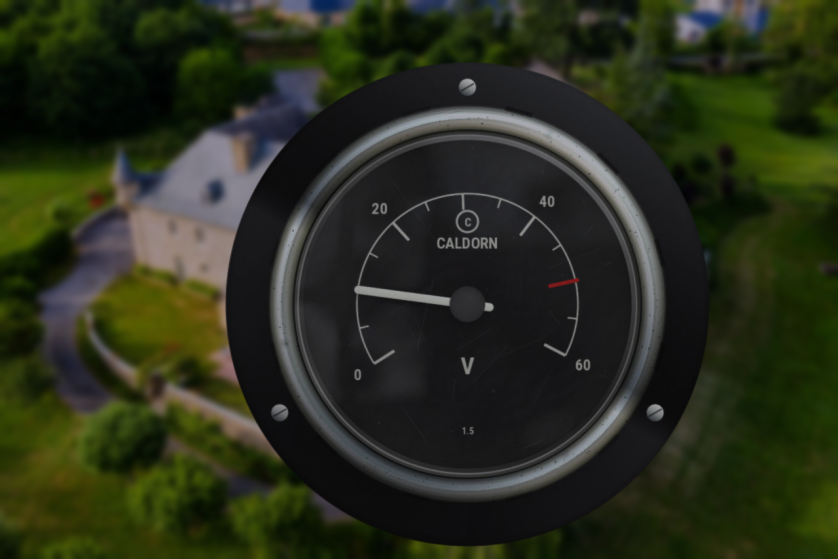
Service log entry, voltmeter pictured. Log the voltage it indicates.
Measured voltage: 10 V
